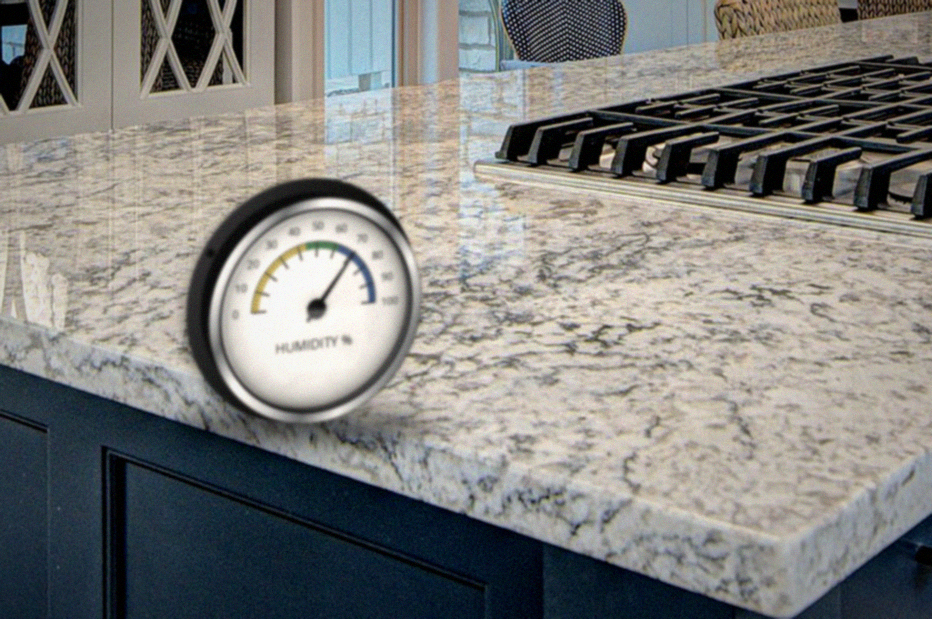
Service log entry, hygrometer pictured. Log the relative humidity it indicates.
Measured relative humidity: 70 %
